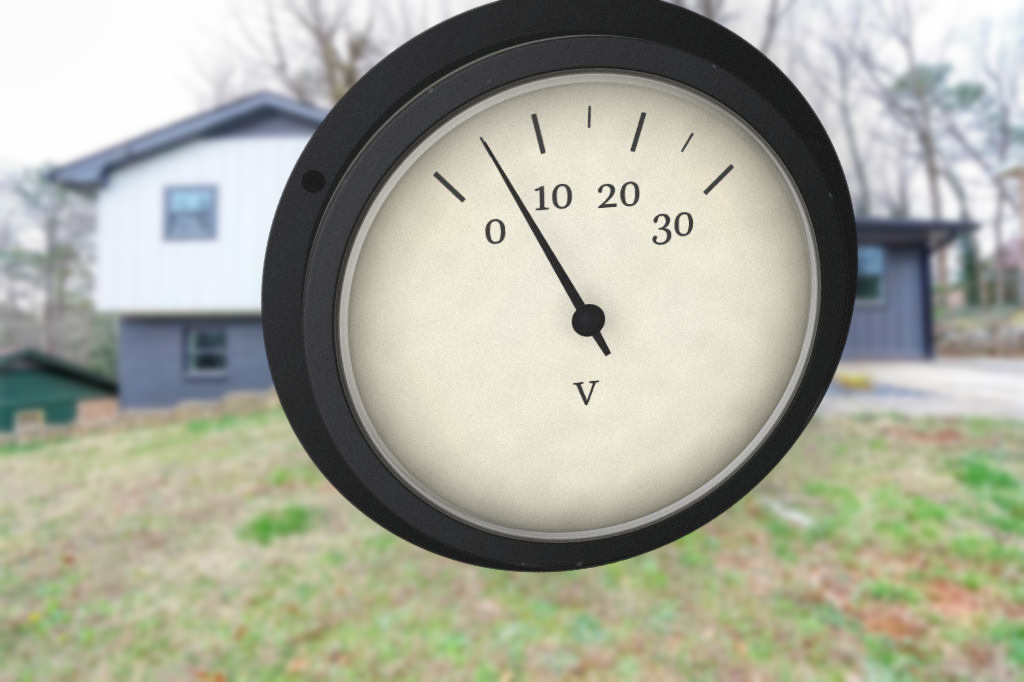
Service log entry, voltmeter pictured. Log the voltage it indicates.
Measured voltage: 5 V
